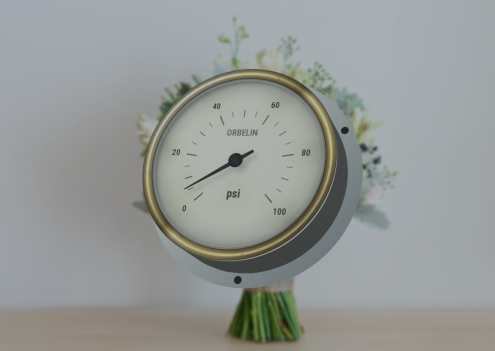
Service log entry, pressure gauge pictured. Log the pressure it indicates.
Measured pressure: 5 psi
